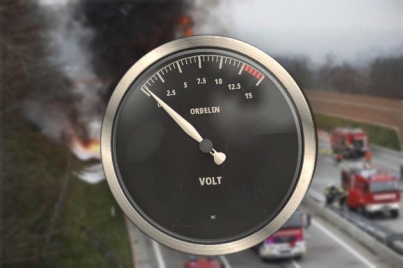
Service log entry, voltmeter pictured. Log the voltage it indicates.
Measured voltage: 0.5 V
